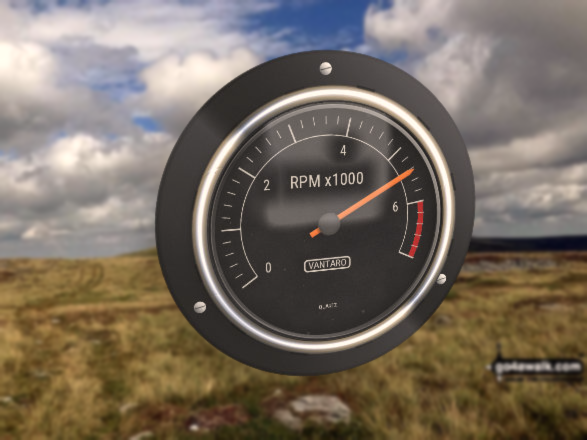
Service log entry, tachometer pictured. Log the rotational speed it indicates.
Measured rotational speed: 5400 rpm
